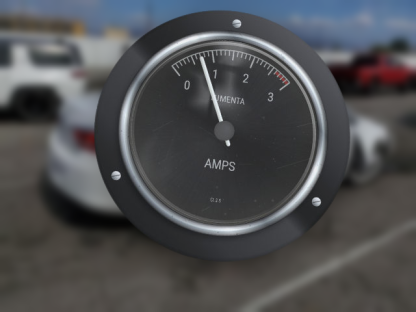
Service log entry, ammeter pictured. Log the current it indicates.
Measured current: 0.7 A
